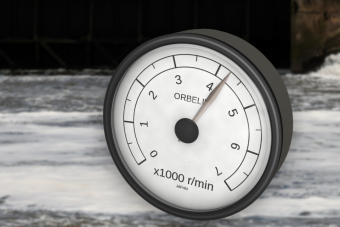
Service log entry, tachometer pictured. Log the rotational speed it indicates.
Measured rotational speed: 4250 rpm
